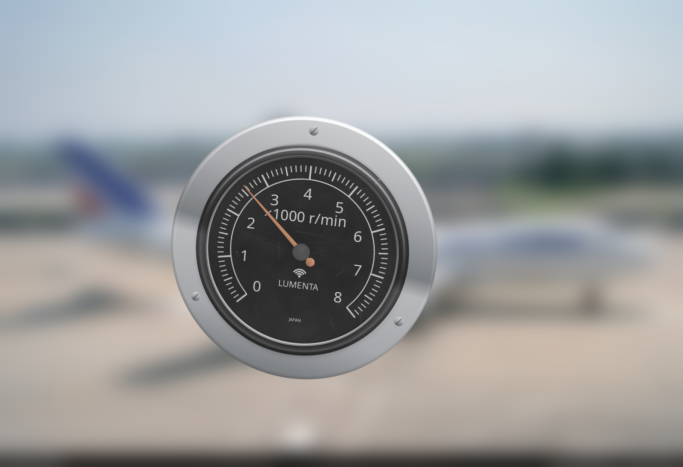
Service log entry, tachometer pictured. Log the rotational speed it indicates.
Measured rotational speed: 2600 rpm
